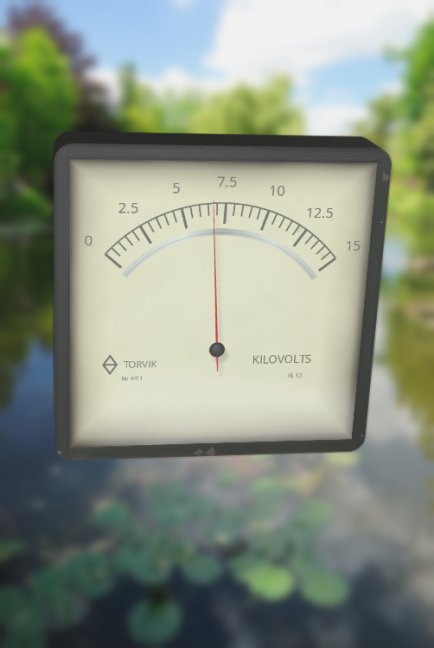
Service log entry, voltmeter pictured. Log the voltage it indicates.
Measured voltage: 6.75 kV
